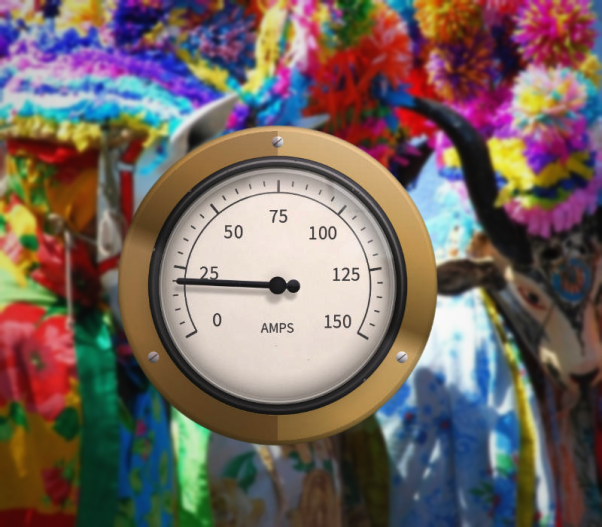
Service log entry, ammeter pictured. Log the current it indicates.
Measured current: 20 A
